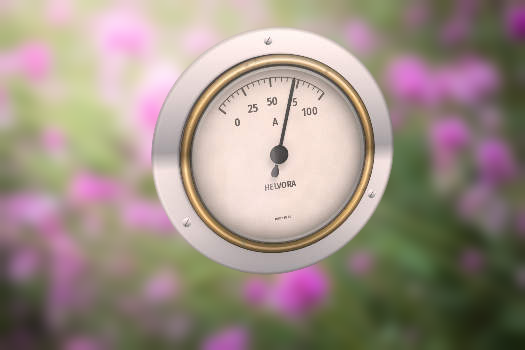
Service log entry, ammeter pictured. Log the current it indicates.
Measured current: 70 A
